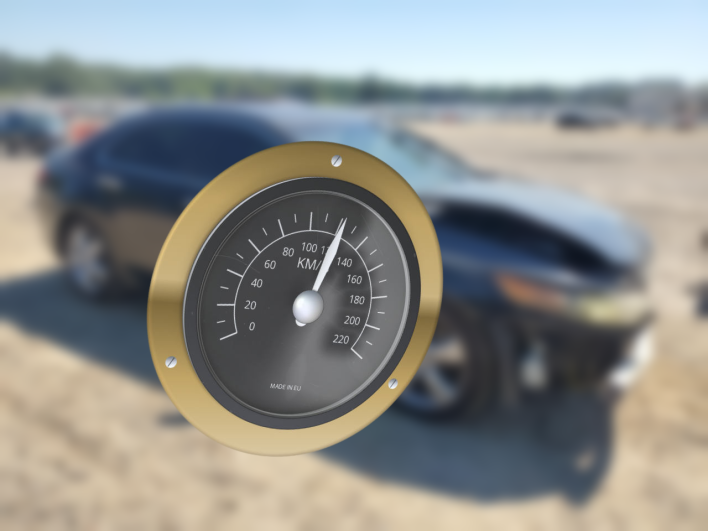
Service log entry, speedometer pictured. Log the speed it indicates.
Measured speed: 120 km/h
